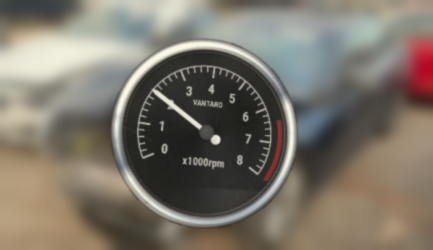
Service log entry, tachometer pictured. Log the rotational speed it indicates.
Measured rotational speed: 2000 rpm
